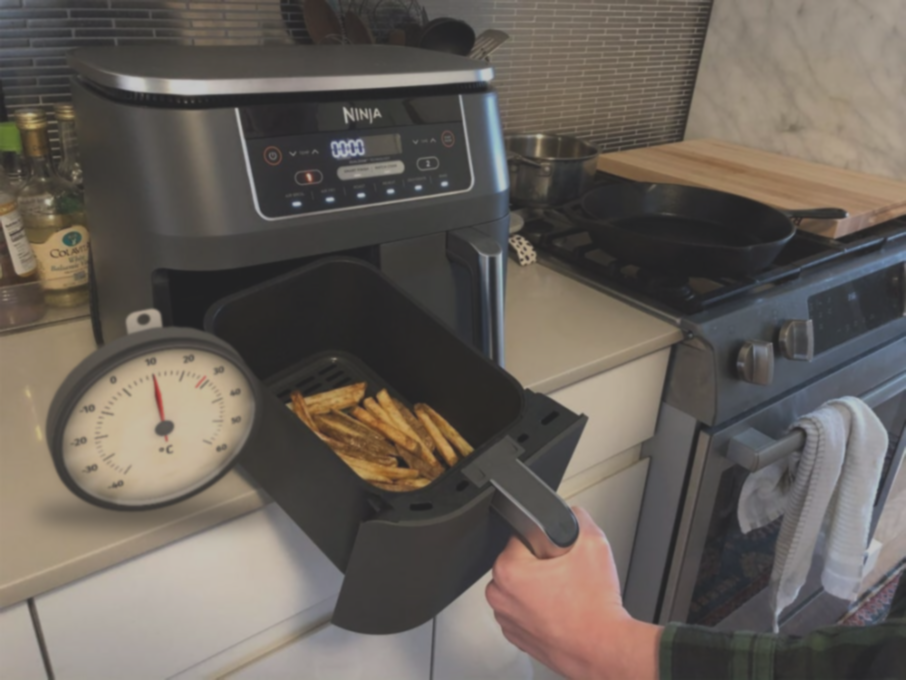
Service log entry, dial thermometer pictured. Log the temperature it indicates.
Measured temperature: 10 °C
